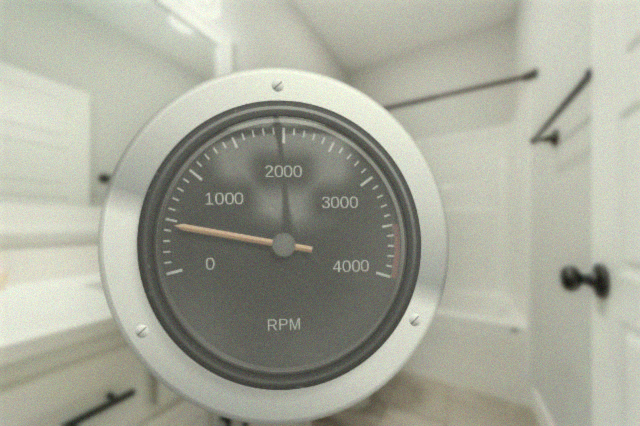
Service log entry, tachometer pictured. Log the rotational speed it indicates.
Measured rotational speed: 450 rpm
